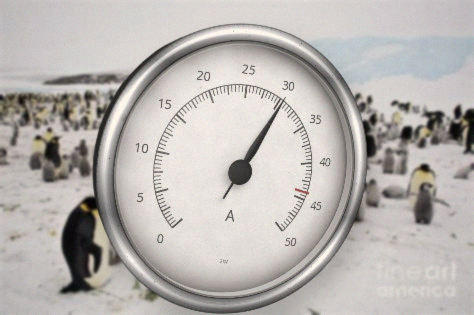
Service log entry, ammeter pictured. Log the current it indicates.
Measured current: 30 A
